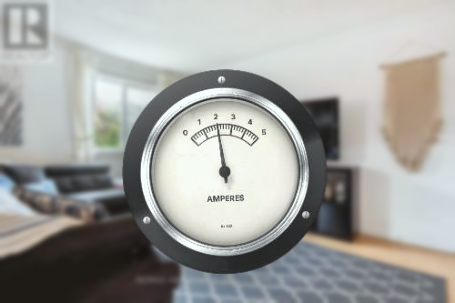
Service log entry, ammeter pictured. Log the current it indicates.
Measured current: 2 A
